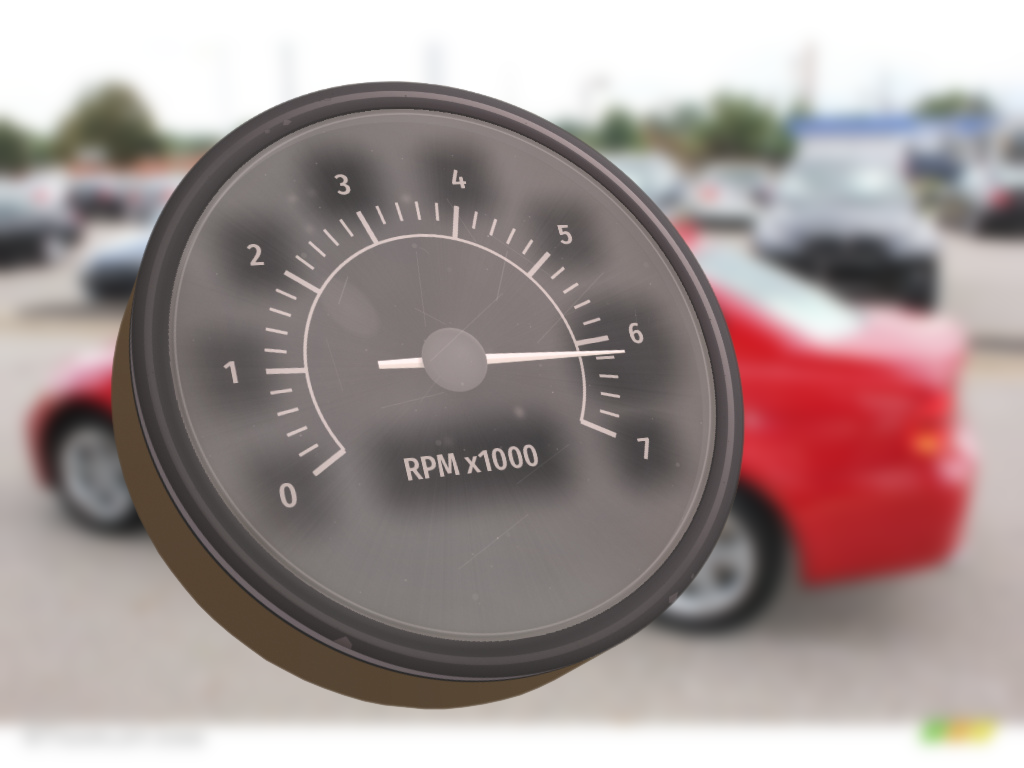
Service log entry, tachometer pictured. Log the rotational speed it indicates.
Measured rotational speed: 6200 rpm
